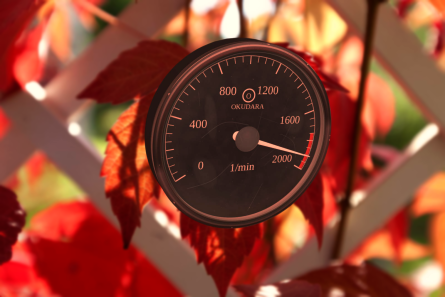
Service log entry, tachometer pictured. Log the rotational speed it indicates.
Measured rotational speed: 1900 rpm
